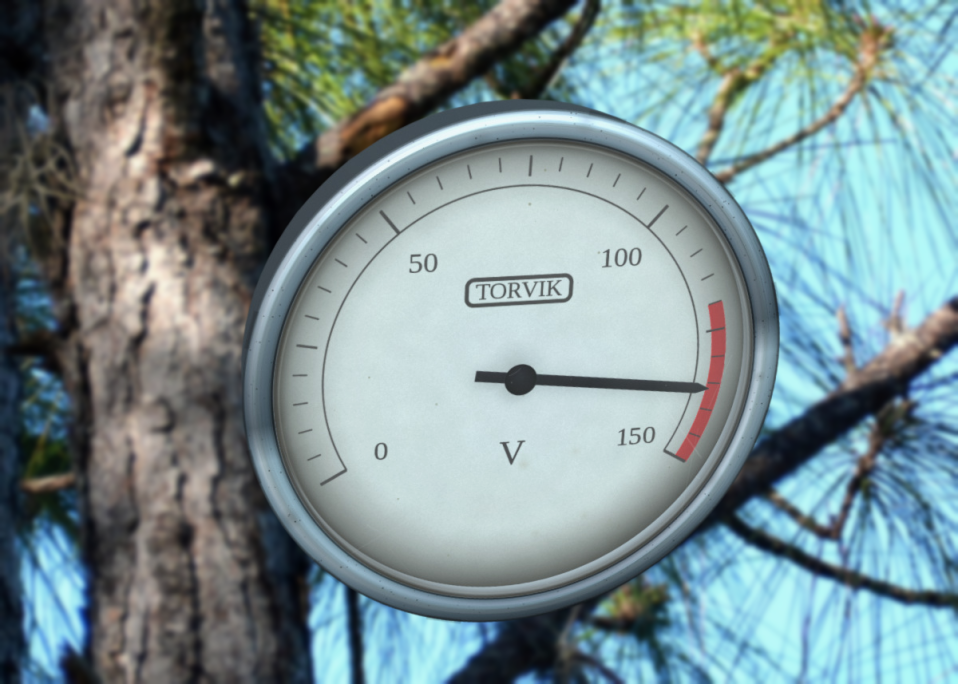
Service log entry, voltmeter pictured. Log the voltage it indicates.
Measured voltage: 135 V
